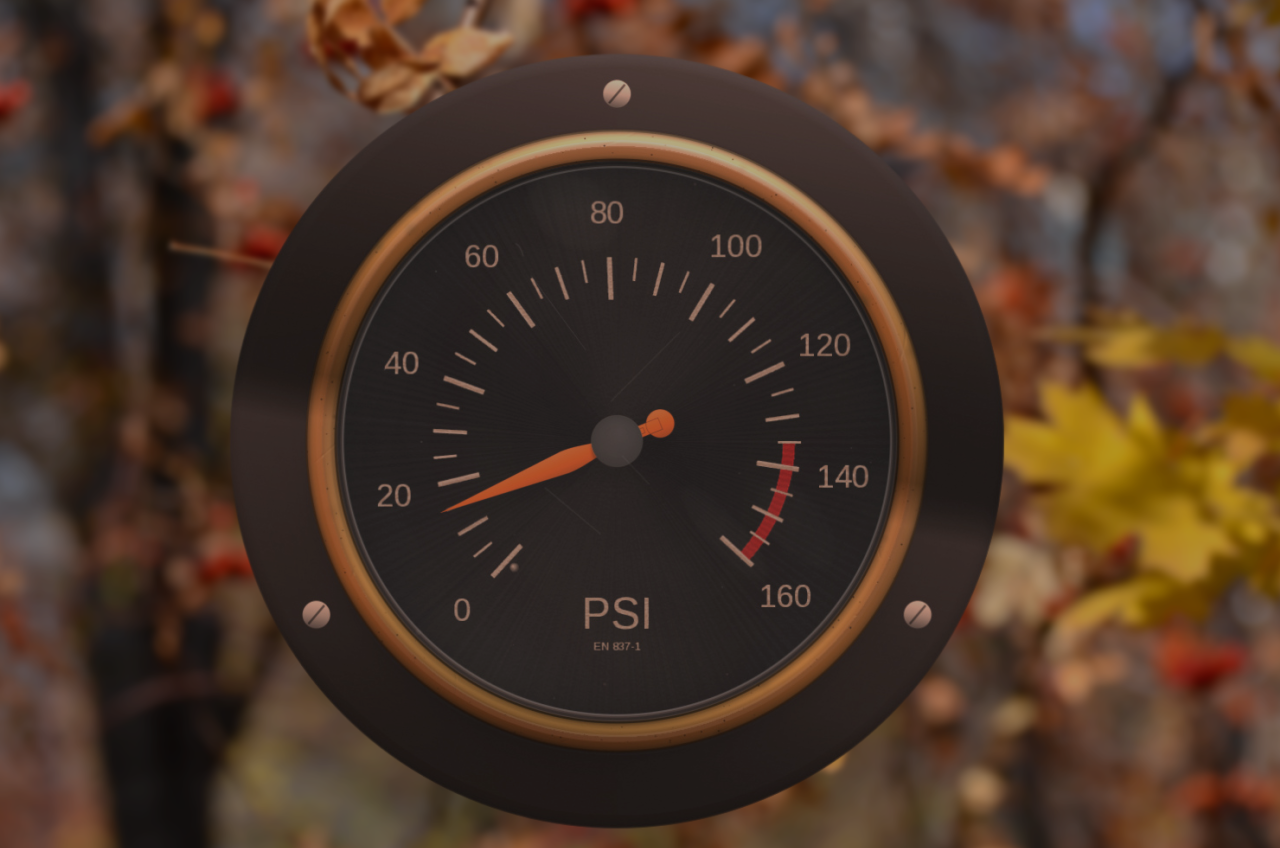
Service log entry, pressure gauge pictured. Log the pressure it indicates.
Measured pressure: 15 psi
